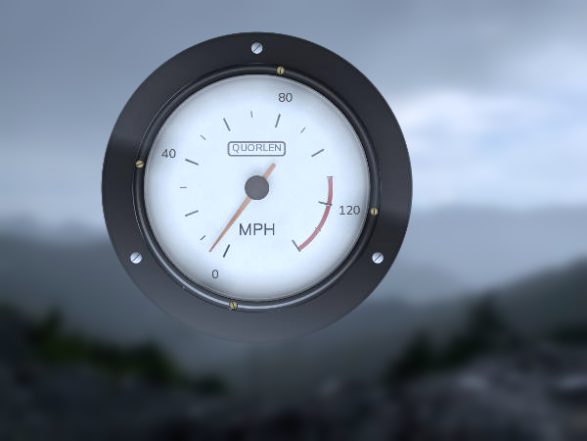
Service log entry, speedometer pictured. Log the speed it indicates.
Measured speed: 5 mph
